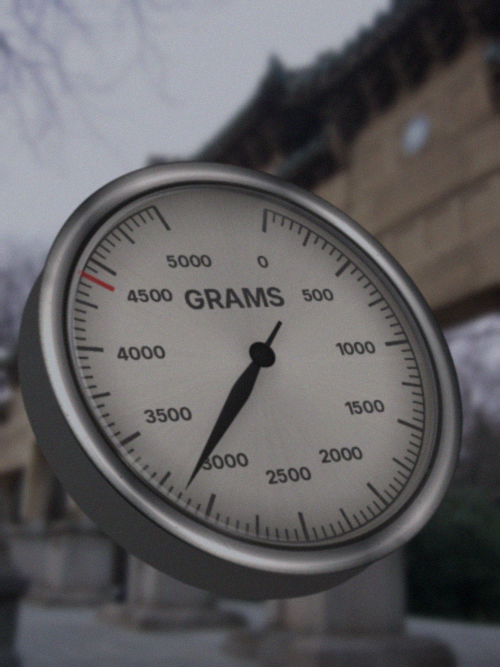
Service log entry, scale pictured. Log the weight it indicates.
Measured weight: 3150 g
